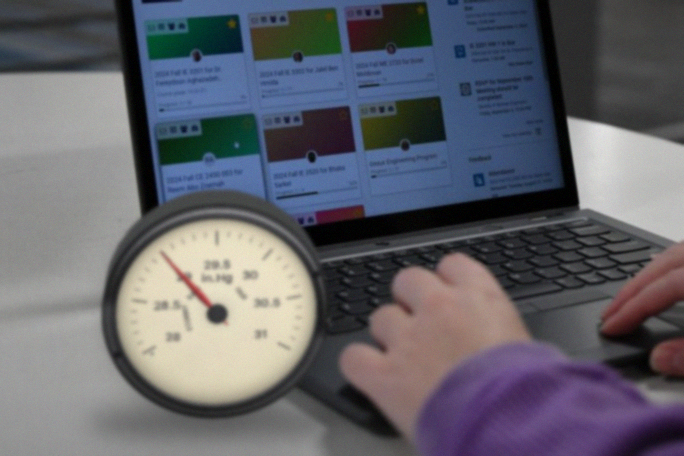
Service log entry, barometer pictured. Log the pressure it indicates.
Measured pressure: 29 inHg
